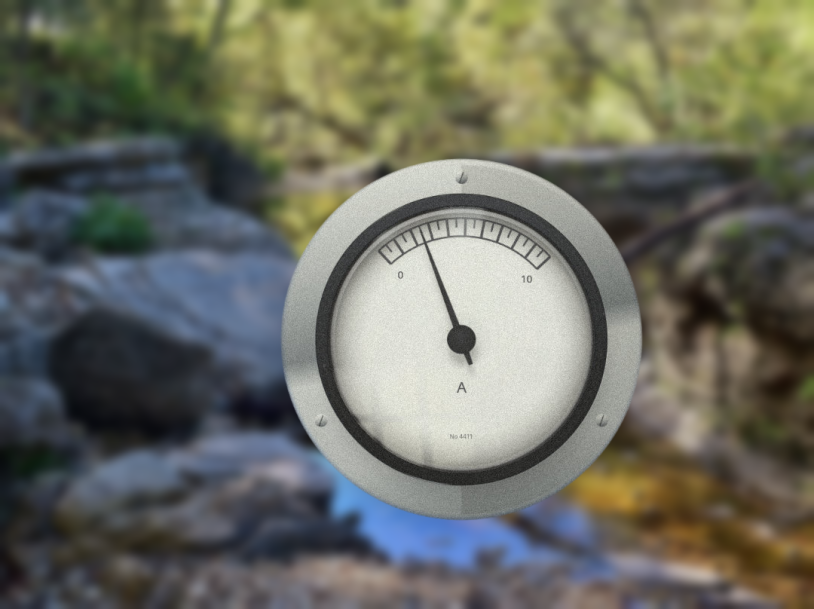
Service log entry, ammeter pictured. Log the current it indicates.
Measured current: 2.5 A
